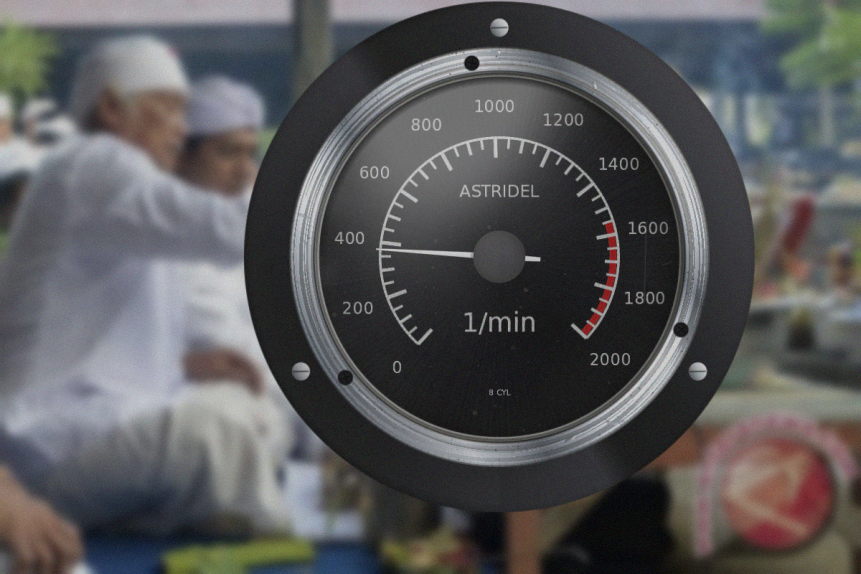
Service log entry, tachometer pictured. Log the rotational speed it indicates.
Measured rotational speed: 375 rpm
